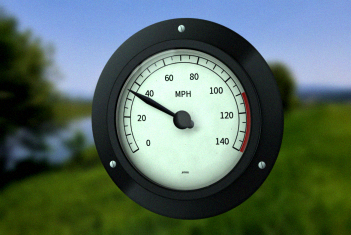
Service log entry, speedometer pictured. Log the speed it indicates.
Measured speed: 35 mph
